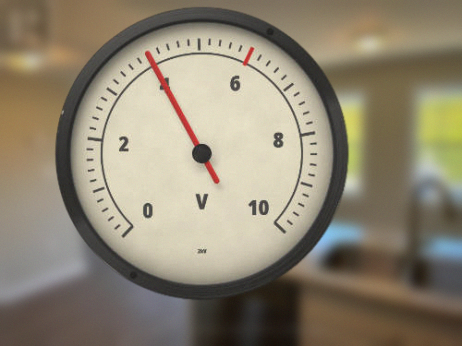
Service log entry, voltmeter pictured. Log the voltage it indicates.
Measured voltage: 4 V
